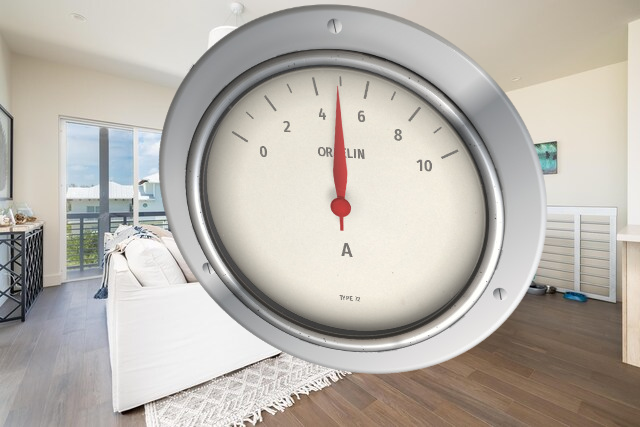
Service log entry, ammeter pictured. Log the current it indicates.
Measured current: 5 A
